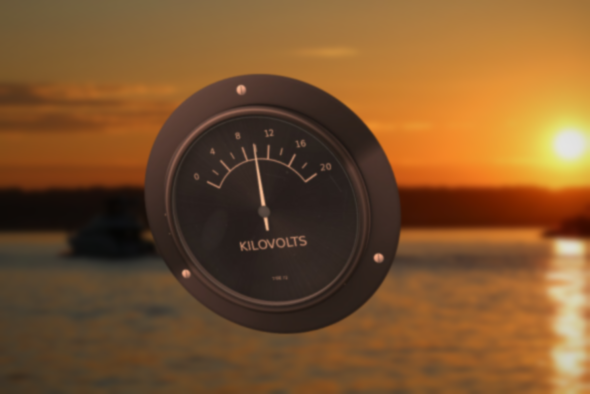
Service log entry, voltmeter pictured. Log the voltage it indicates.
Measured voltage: 10 kV
